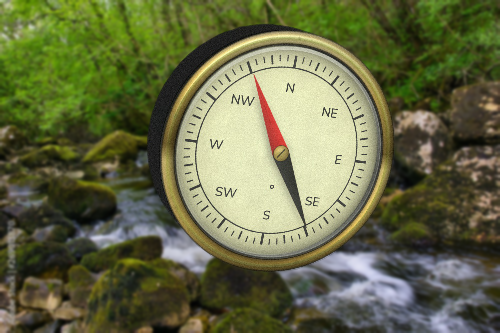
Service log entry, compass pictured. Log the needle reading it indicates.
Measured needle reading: 330 °
